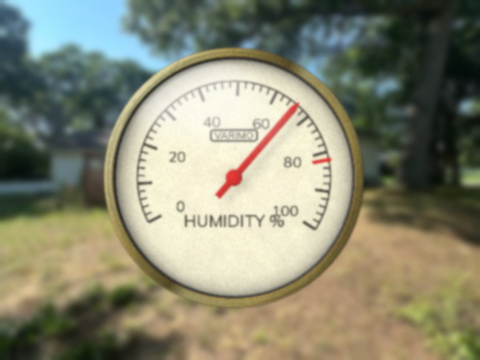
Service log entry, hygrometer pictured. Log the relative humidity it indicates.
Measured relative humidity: 66 %
